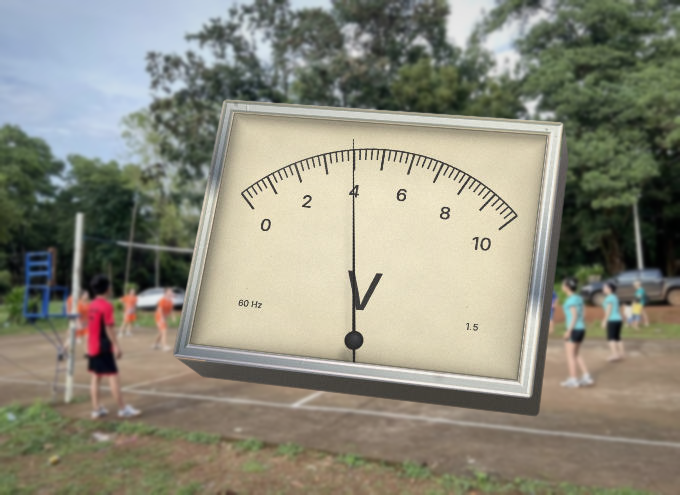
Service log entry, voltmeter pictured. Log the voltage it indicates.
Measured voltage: 4 V
